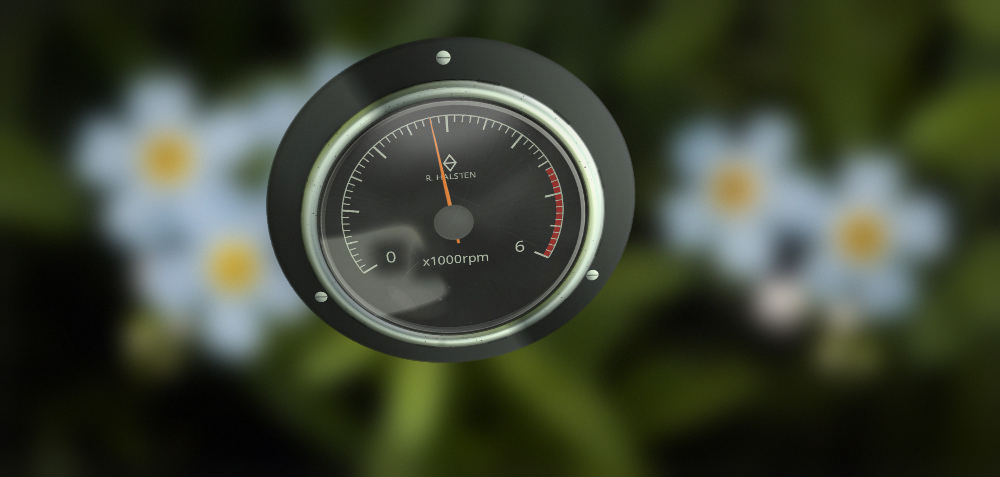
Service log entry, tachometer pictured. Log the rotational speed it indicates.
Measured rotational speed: 2800 rpm
